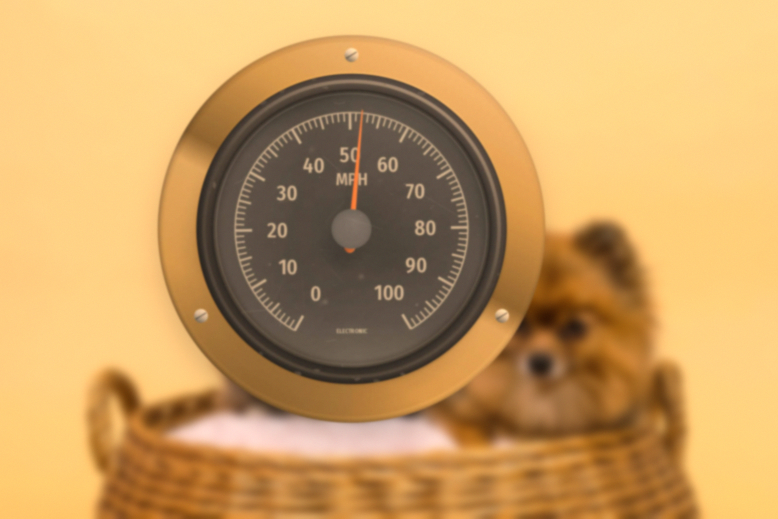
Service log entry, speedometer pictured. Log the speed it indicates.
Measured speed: 52 mph
